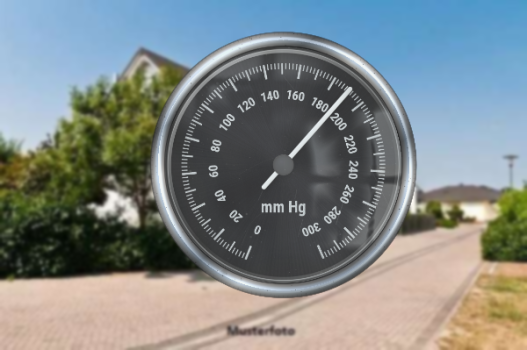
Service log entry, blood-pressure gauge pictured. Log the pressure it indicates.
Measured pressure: 190 mmHg
